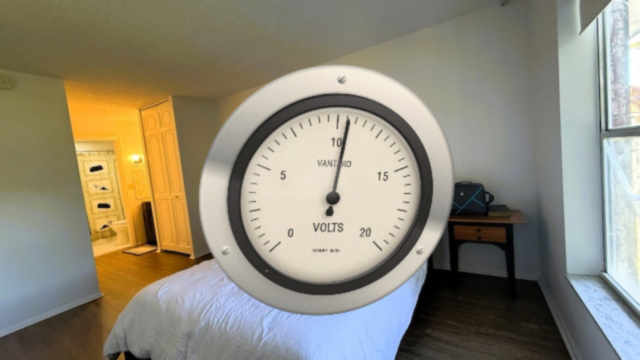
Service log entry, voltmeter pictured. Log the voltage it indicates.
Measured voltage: 10.5 V
